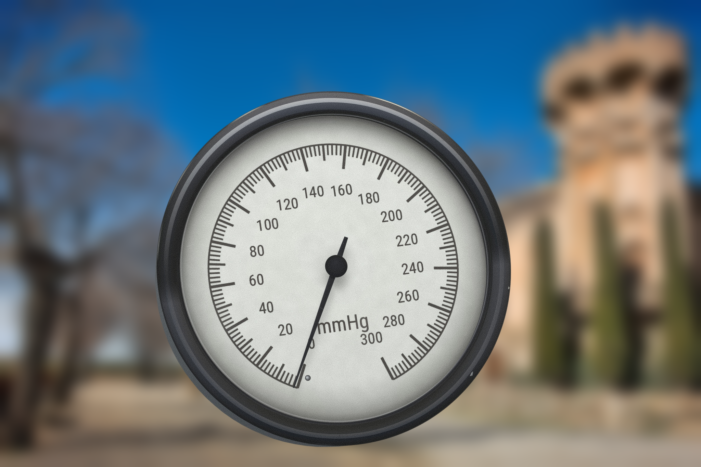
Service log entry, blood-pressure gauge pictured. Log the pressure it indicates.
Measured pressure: 2 mmHg
